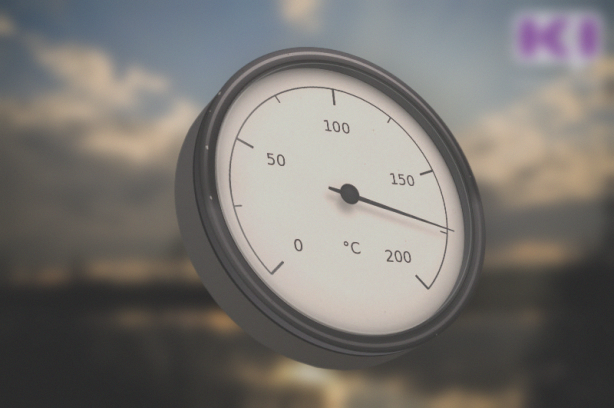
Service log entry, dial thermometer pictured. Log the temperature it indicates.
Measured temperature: 175 °C
